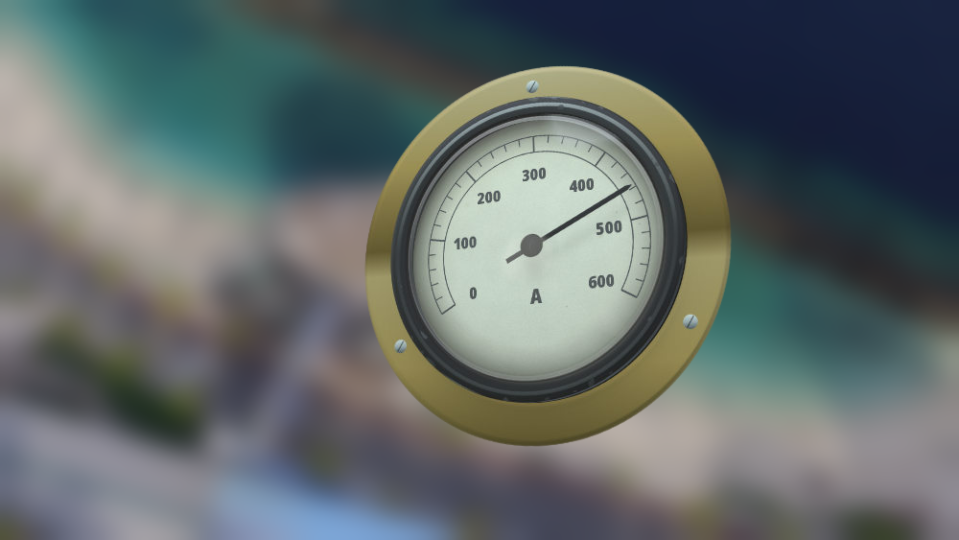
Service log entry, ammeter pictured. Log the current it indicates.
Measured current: 460 A
